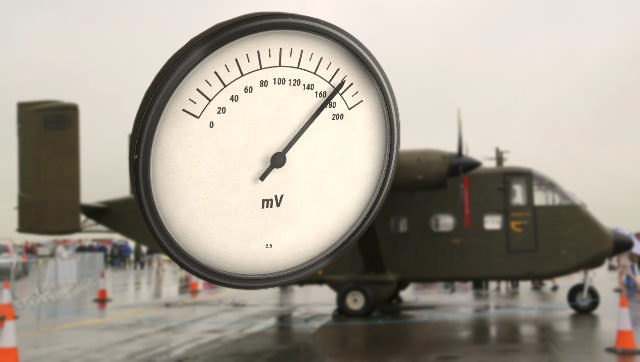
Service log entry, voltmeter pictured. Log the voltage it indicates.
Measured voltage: 170 mV
